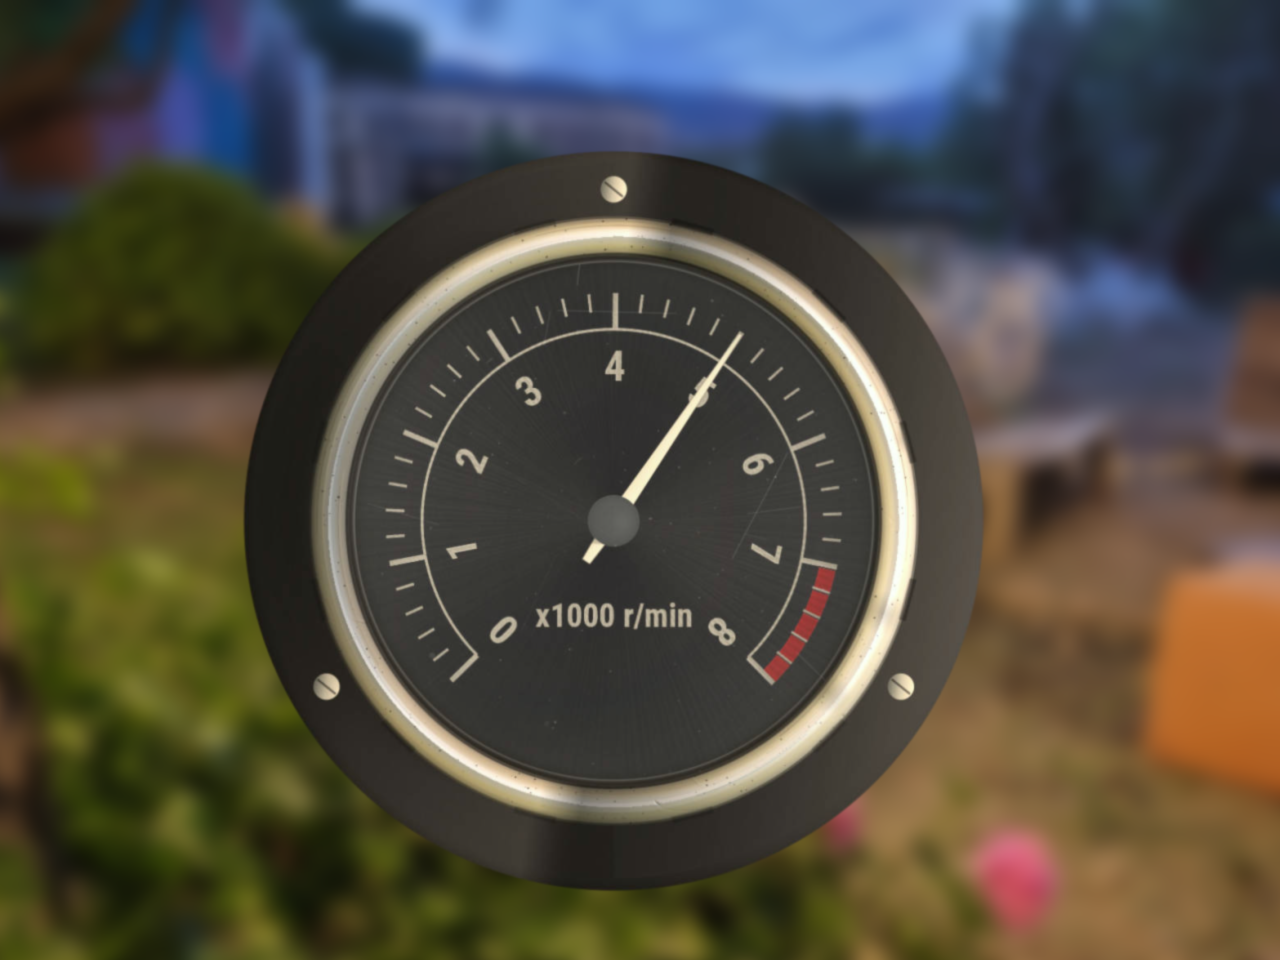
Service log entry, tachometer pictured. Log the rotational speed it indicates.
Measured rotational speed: 5000 rpm
